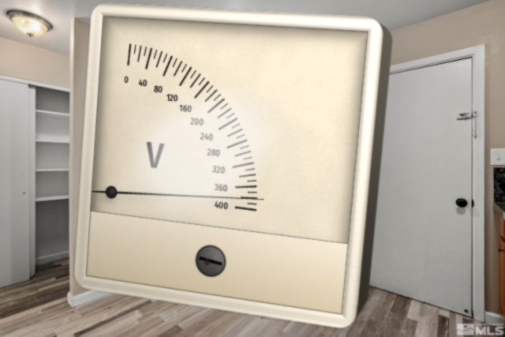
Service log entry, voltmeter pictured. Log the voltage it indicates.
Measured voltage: 380 V
